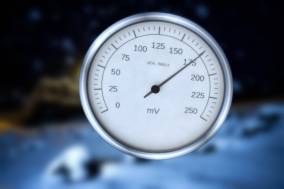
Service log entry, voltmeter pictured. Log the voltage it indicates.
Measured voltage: 175 mV
